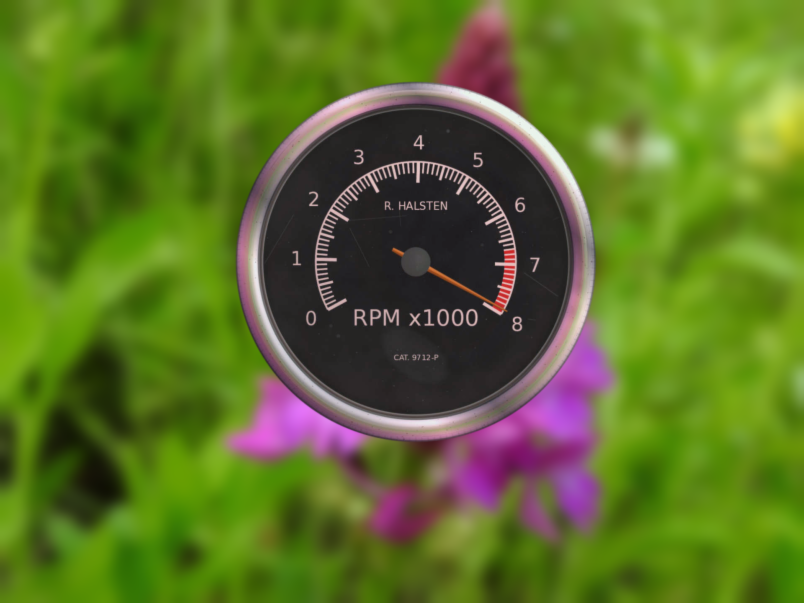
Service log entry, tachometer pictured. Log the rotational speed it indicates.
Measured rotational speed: 7900 rpm
